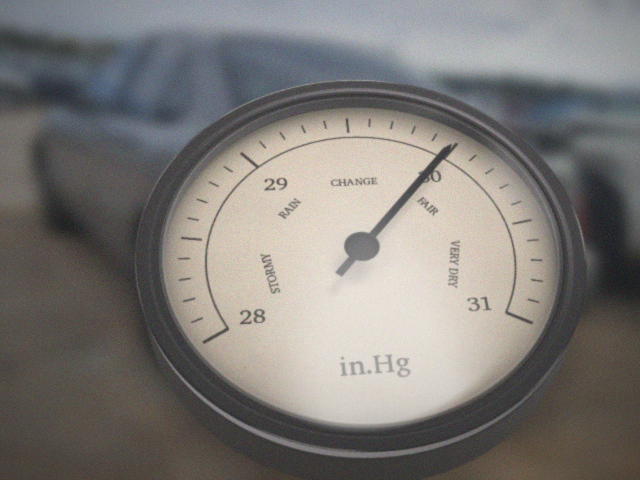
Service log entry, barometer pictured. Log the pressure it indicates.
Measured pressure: 30 inHg
